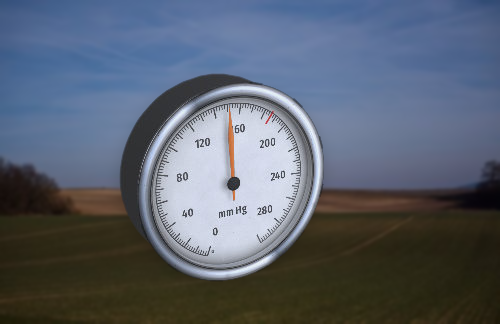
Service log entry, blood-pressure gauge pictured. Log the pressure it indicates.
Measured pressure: 150 mmHg
